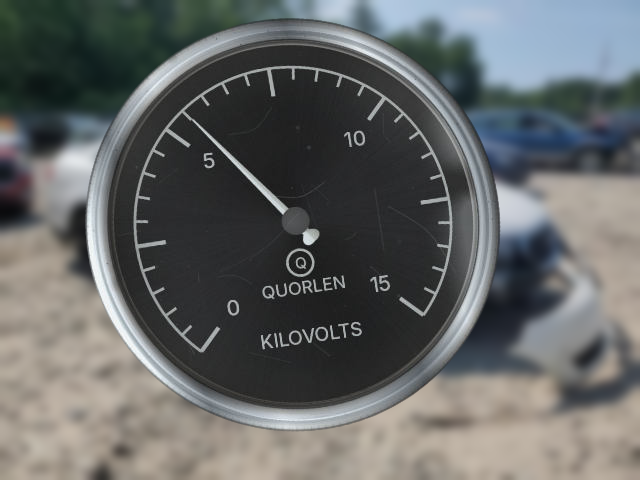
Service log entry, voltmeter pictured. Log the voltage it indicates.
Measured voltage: 5.5 kV
